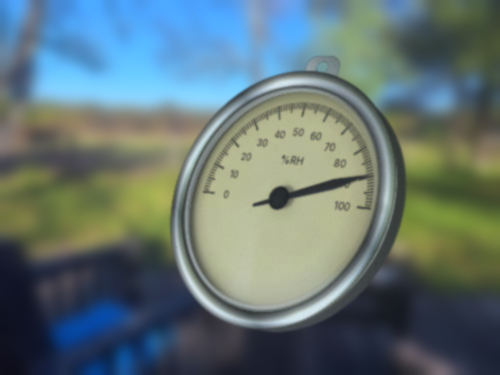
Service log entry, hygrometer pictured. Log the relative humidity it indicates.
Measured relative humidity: 90 %
